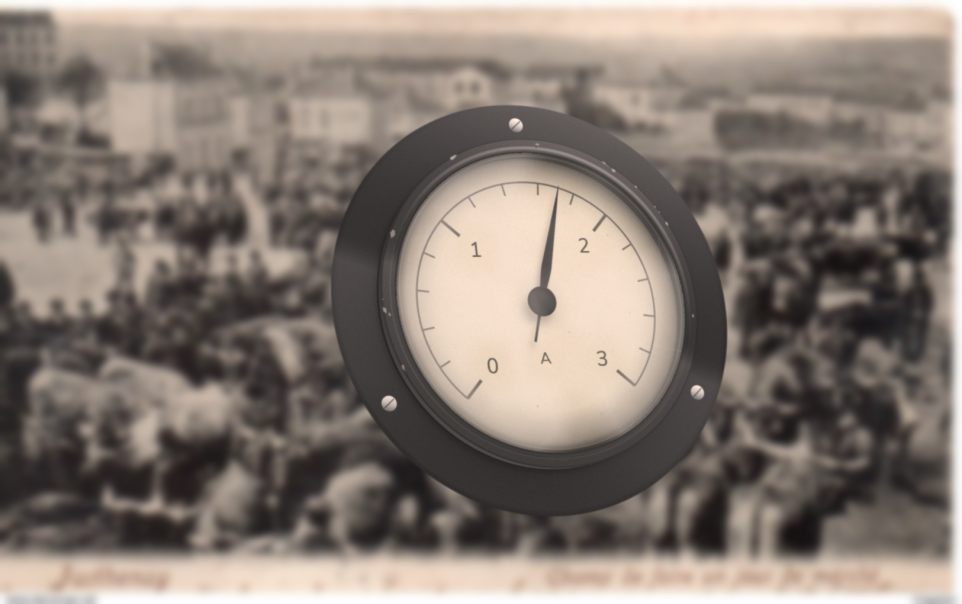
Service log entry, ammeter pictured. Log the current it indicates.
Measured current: 1.7 A
